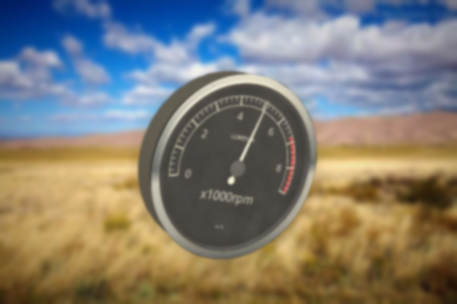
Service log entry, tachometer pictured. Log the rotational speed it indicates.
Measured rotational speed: 5000 rpm
